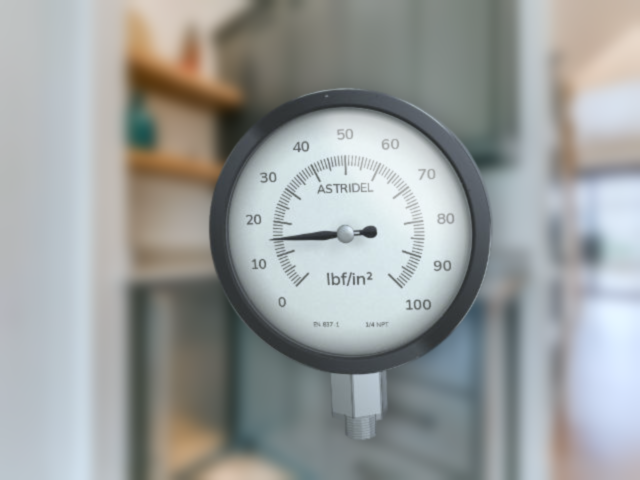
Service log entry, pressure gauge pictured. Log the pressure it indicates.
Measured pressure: 15 psi
